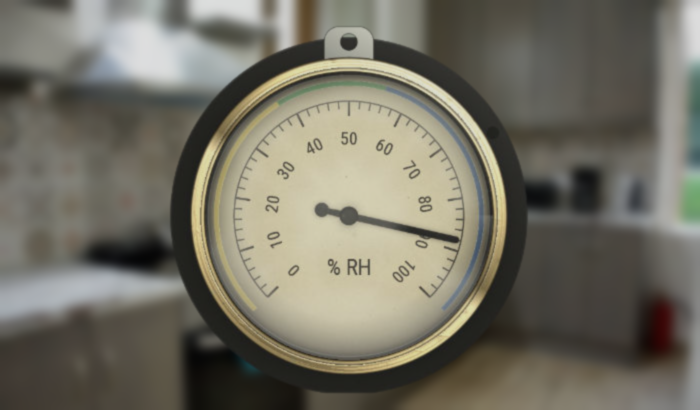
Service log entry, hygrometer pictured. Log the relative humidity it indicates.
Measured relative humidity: 88 %
